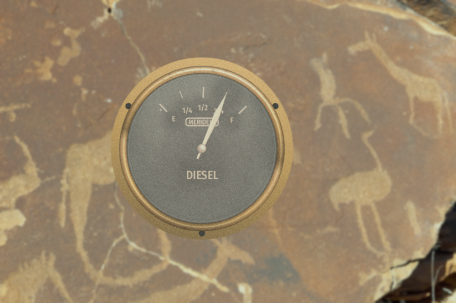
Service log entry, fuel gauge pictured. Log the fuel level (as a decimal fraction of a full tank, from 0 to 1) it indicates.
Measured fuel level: 0.75
